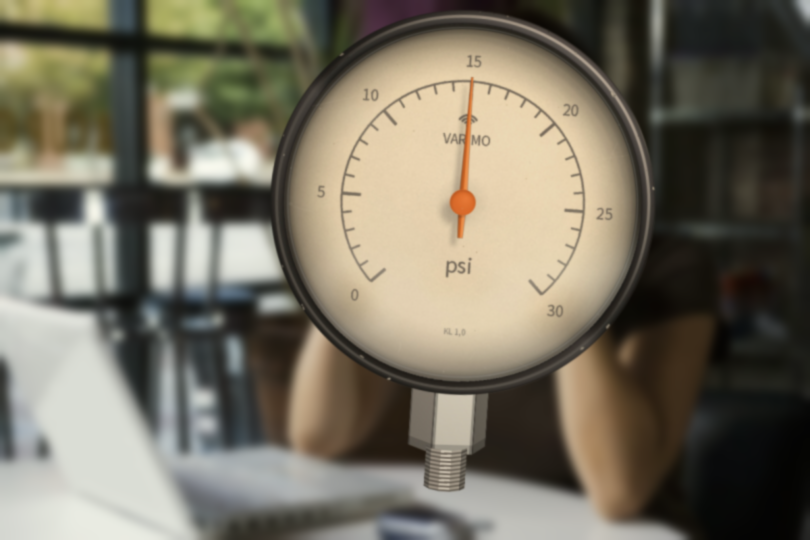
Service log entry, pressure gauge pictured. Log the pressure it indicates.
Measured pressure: 15 psi
